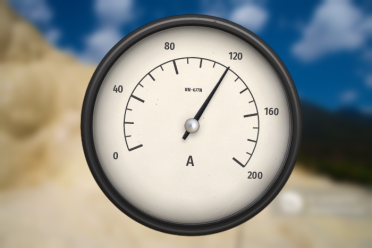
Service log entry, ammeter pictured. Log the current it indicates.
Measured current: 120 A
